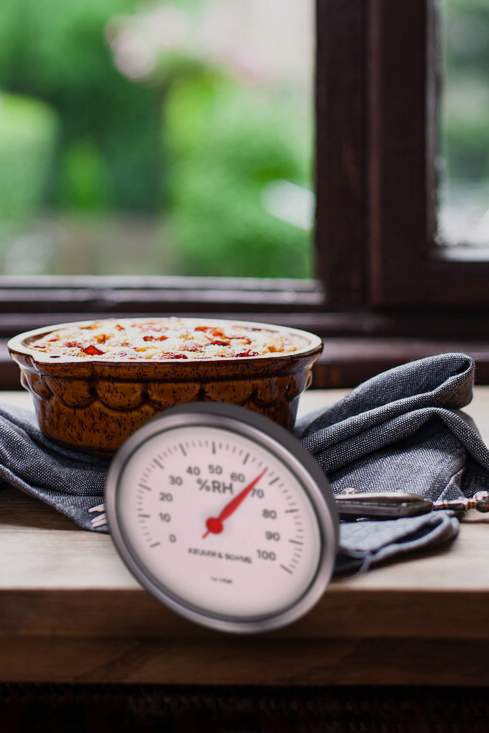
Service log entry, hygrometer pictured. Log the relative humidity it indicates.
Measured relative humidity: 66 %
